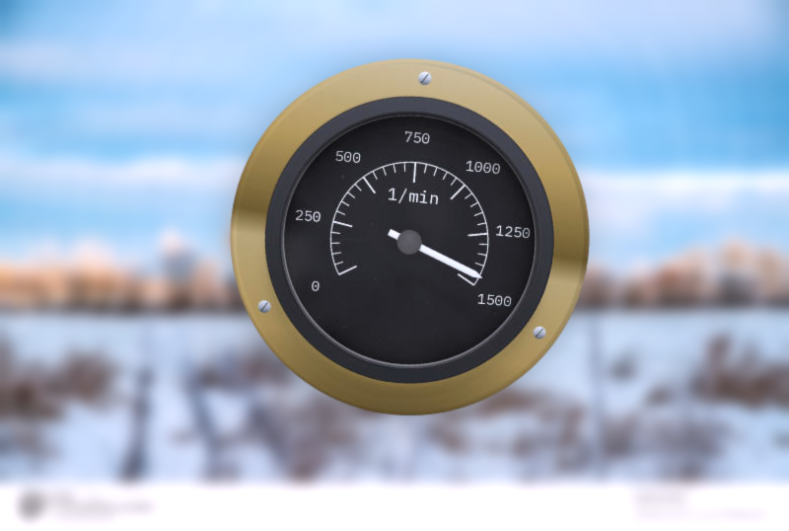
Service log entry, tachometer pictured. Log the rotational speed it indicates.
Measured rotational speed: 1450 rpm
